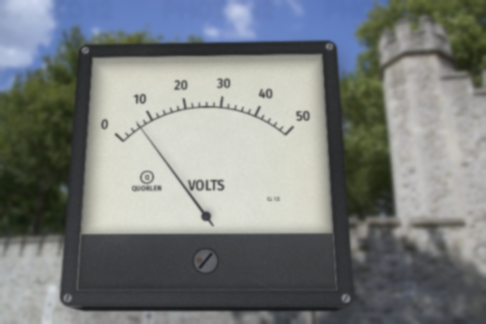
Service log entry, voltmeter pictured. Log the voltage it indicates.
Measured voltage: 6 V
